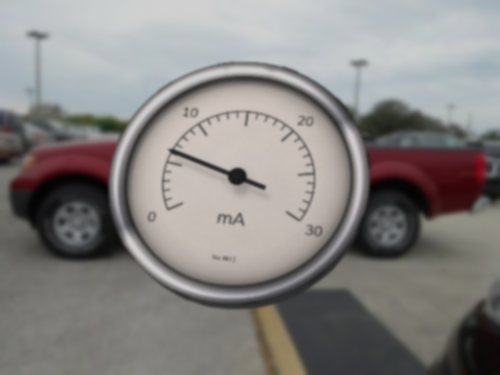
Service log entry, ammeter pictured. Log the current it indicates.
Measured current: 6 mA
